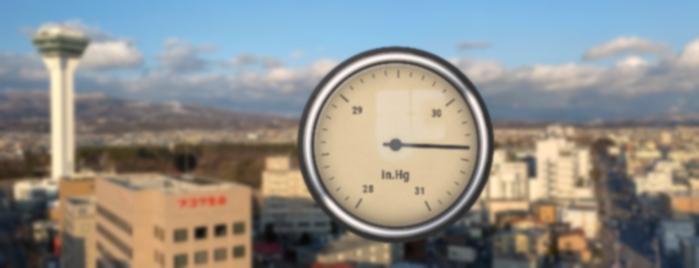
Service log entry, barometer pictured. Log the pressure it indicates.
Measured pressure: 30.4 inHg
